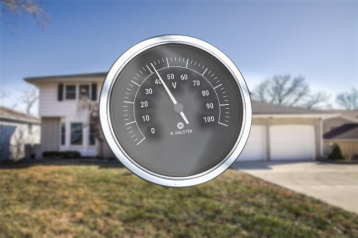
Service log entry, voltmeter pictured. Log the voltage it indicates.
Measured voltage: 42 V
